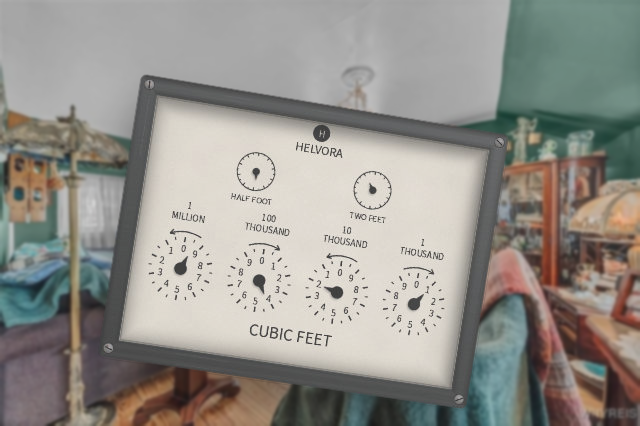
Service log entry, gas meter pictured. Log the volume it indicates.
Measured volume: 942100 ft³
